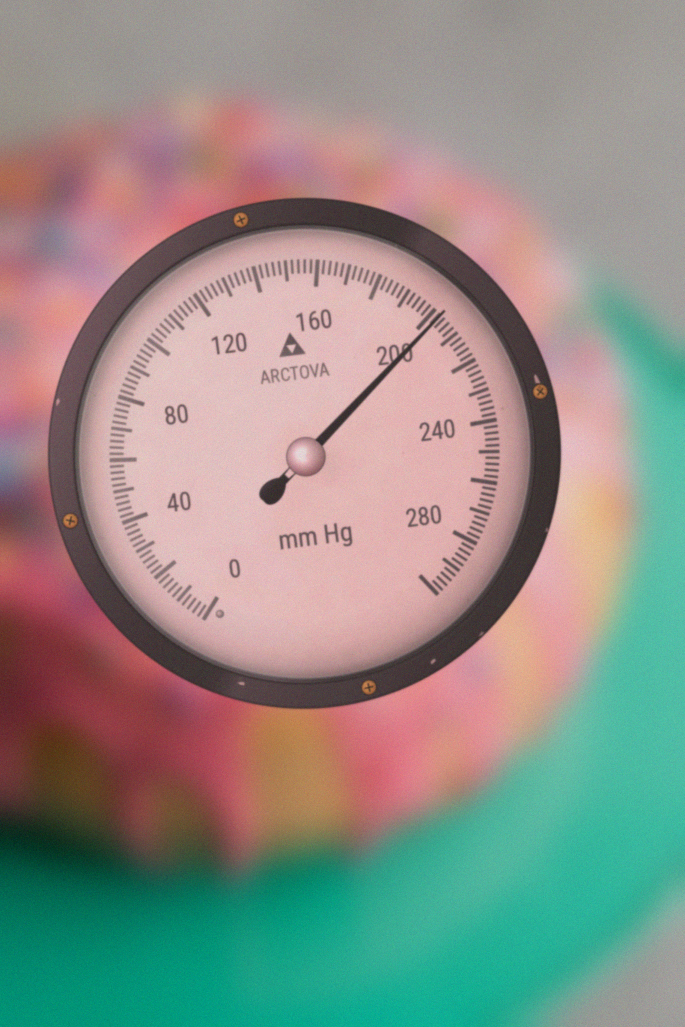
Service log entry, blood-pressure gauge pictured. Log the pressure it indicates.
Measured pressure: 202 mmHg
